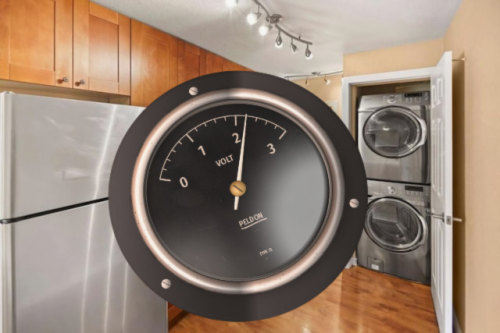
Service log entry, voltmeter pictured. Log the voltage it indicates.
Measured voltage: 2.2 V
